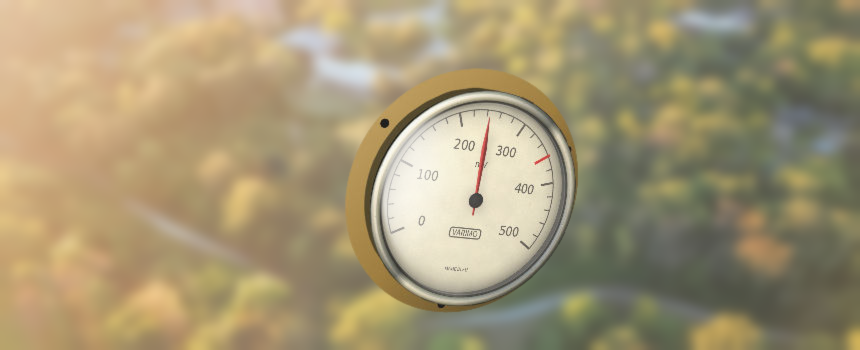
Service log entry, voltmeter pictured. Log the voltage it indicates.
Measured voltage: 240 mV
